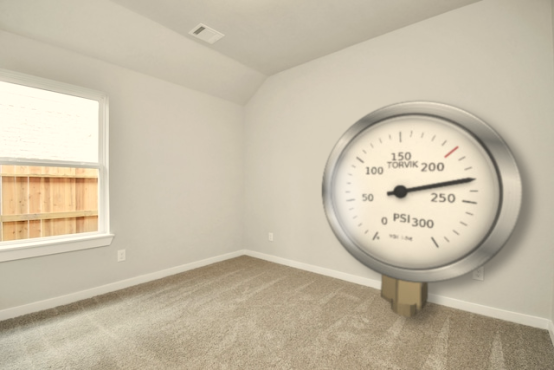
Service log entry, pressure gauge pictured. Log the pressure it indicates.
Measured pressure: 230 psi
